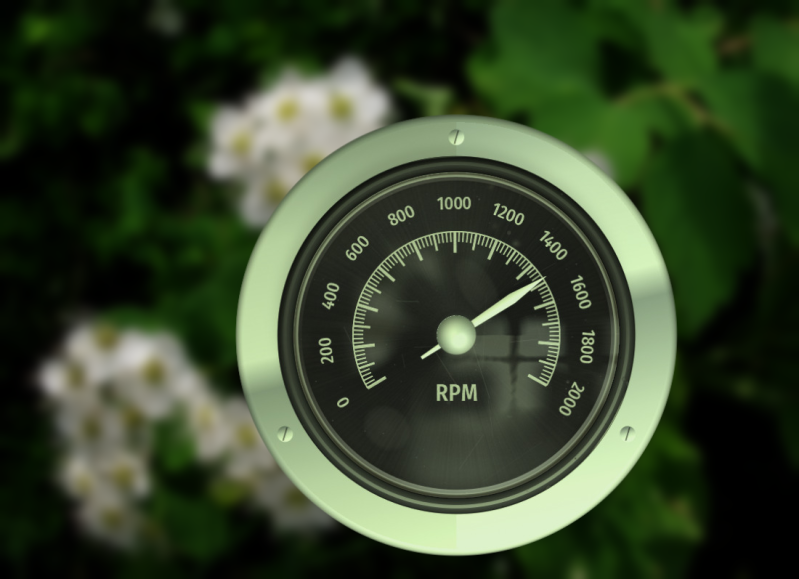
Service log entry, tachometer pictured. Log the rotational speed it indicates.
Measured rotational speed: 1480 rpm
